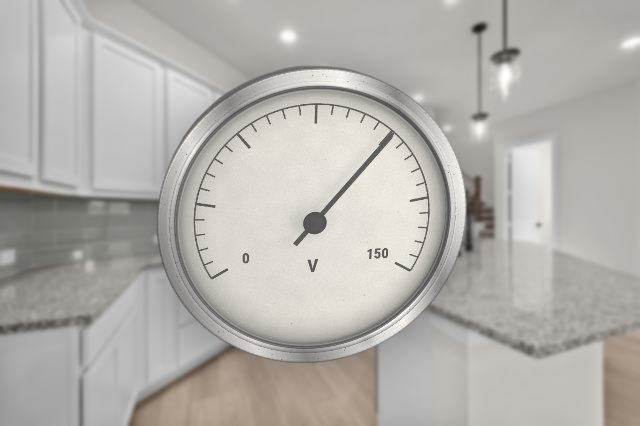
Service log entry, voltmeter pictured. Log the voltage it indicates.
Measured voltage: 100 V
